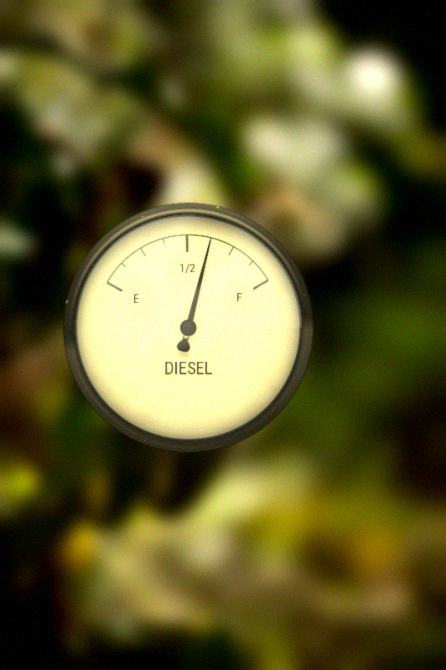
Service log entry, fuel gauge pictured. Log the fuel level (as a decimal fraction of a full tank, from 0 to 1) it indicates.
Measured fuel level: 0.625
